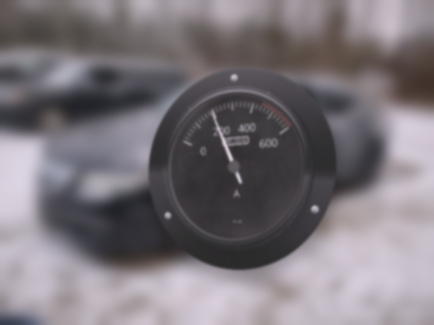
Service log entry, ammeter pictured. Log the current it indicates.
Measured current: 200 A
